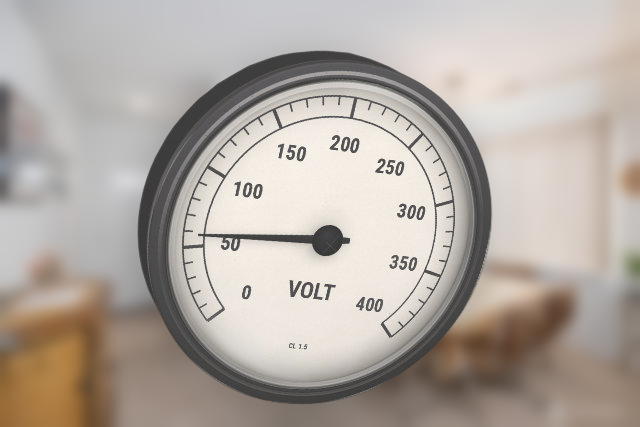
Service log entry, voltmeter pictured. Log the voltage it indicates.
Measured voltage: 60 V
